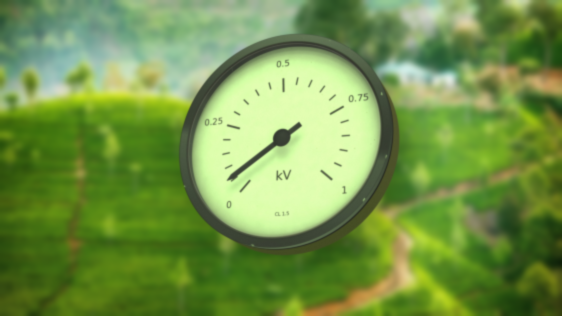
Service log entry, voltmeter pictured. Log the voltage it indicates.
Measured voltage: 0.05 kV
